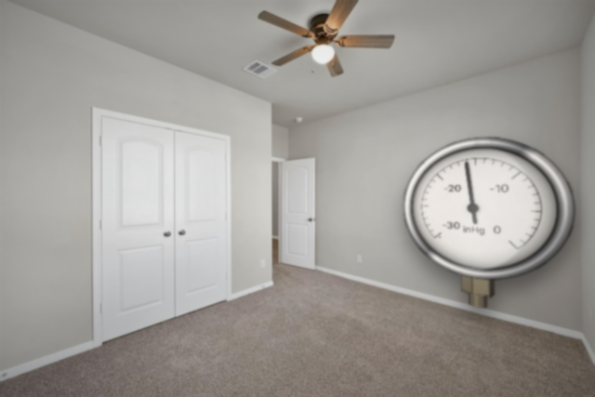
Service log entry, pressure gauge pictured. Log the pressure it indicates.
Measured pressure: -16 inHg
